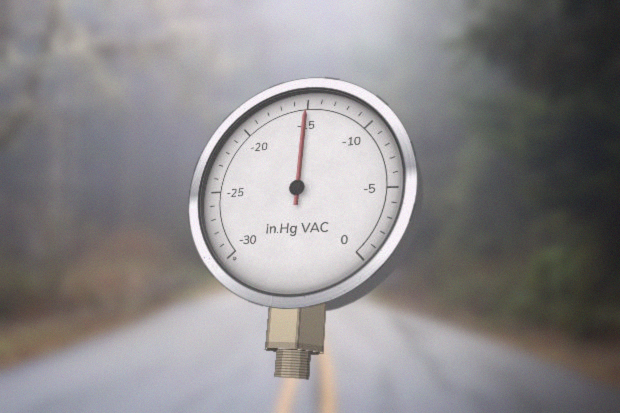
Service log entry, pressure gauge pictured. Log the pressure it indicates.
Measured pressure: -15 inHg
